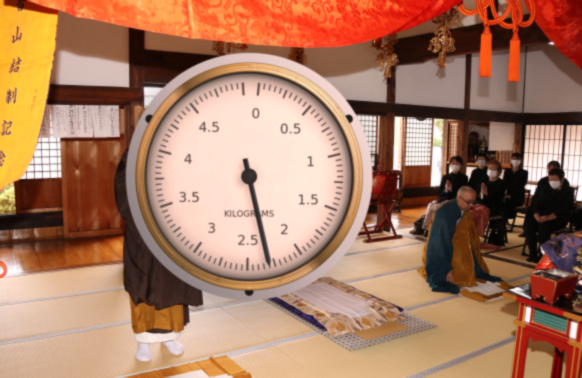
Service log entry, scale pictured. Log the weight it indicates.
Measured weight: 2.3 kg
